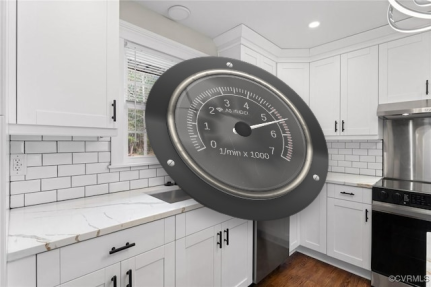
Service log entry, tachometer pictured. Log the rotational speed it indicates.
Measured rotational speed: 5500 rpm
